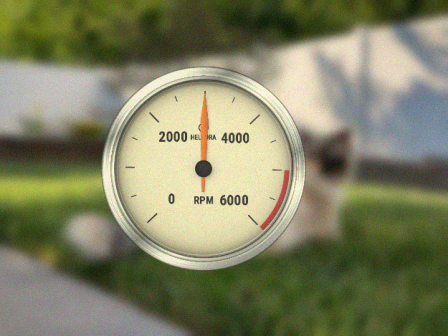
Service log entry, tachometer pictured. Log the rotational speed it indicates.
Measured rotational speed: 3000 rpm
